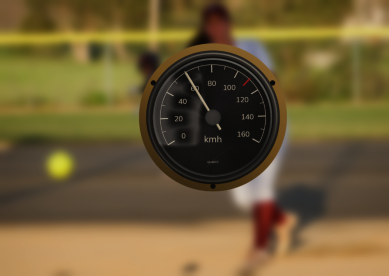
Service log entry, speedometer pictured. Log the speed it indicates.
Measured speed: 60 km/h
